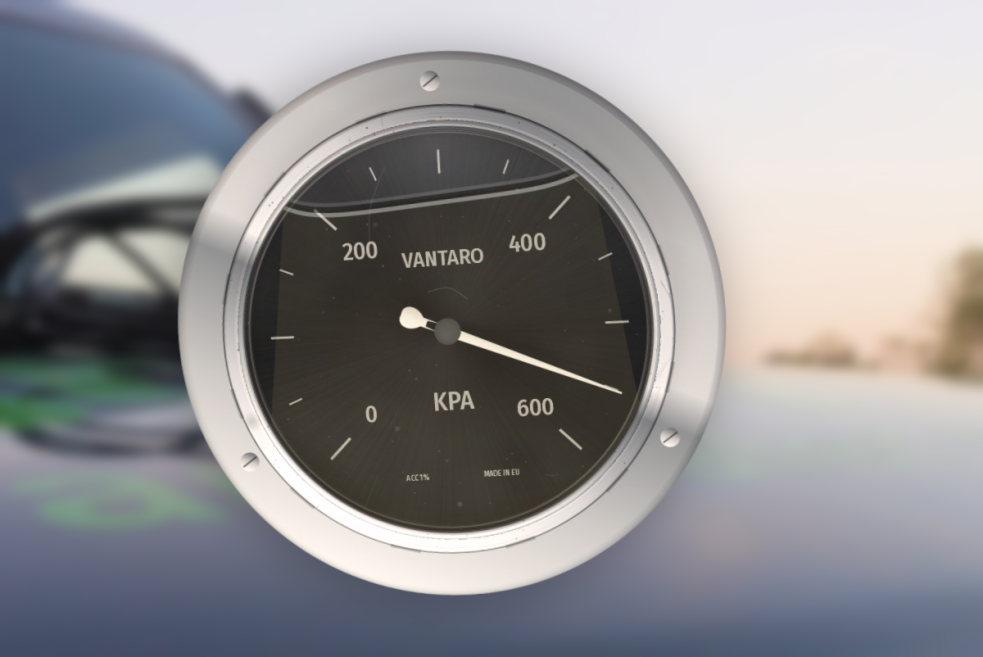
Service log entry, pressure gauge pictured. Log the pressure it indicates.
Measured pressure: 550 kPa
